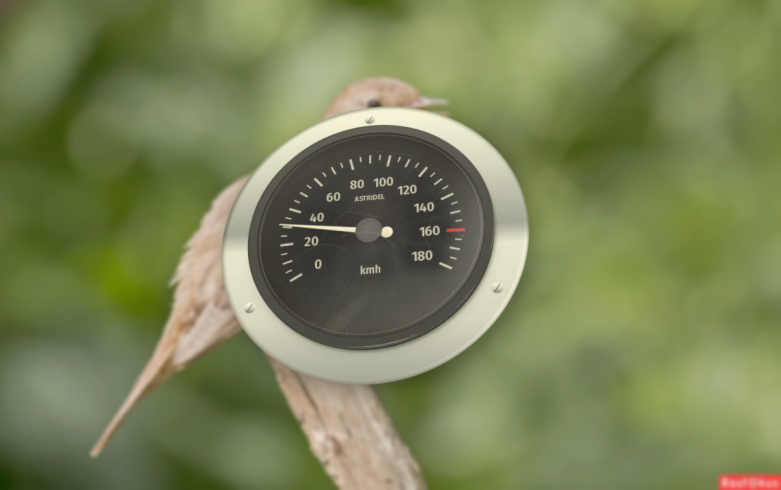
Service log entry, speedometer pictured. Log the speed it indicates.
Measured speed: 30 km/h
